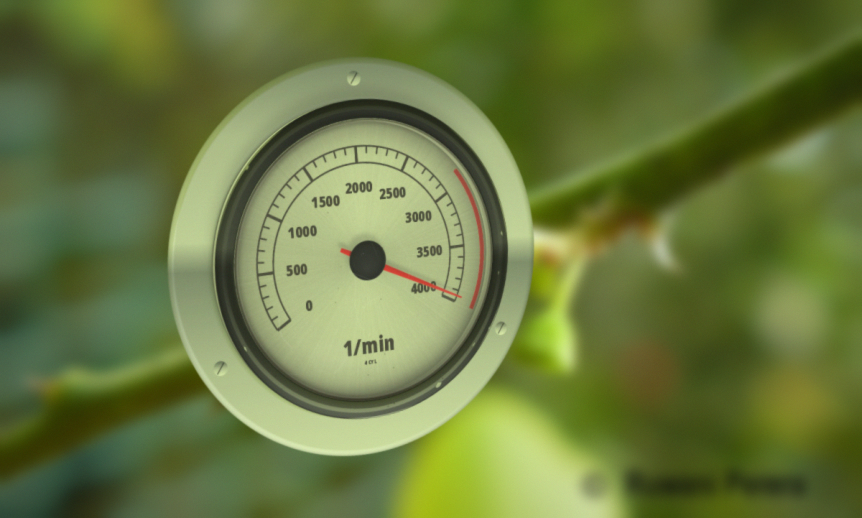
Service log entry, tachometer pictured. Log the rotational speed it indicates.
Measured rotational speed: 3950 rpm
